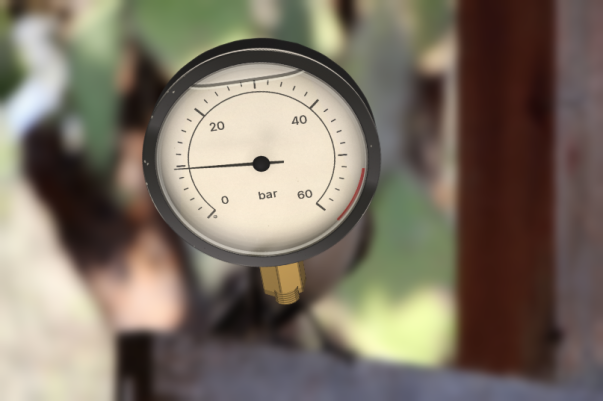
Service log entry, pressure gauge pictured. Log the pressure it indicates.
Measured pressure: 10 bar
